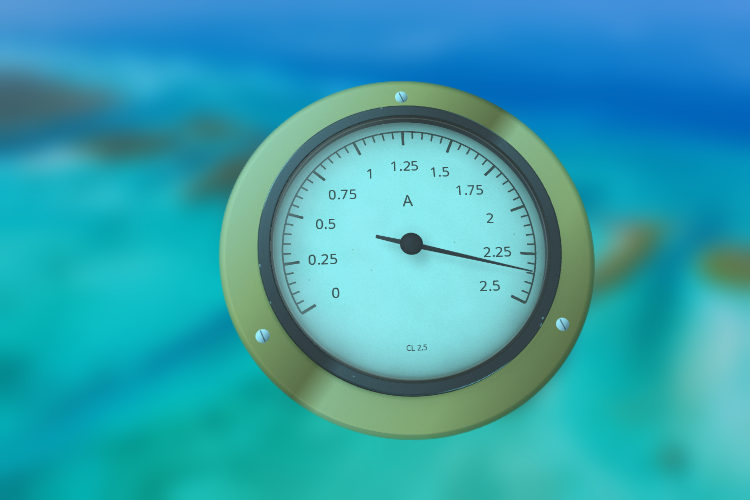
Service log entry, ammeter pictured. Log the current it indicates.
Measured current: 2.35 A
